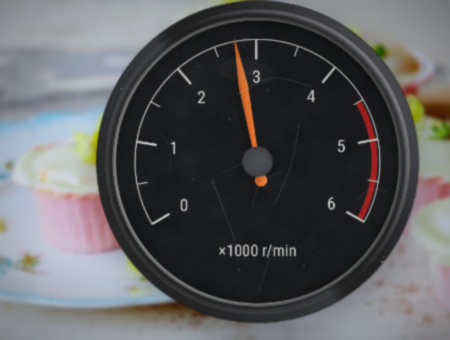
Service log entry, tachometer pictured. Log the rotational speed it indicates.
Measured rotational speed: 2750 rpm
